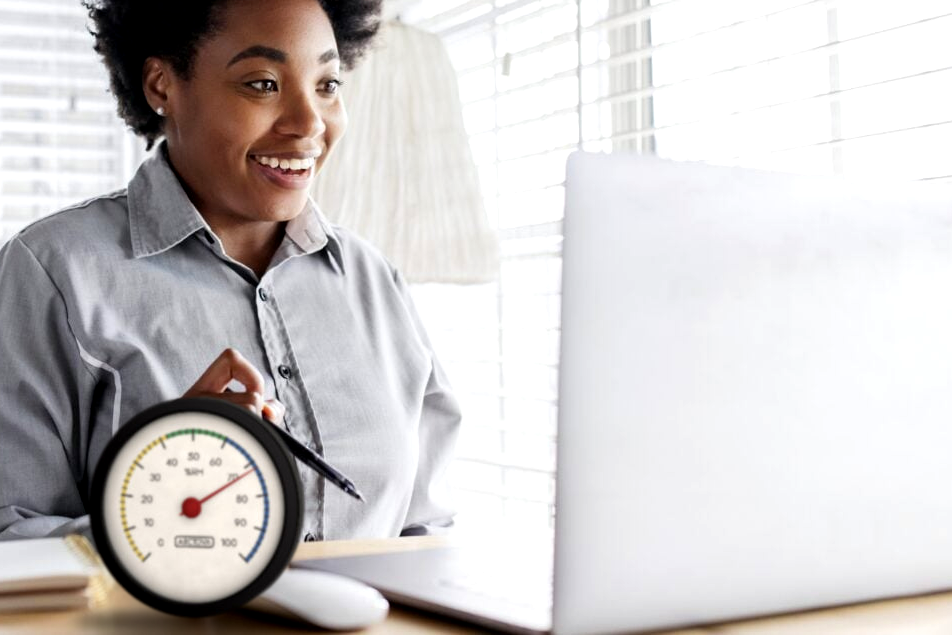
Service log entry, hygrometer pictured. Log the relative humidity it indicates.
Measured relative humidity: 72 %
